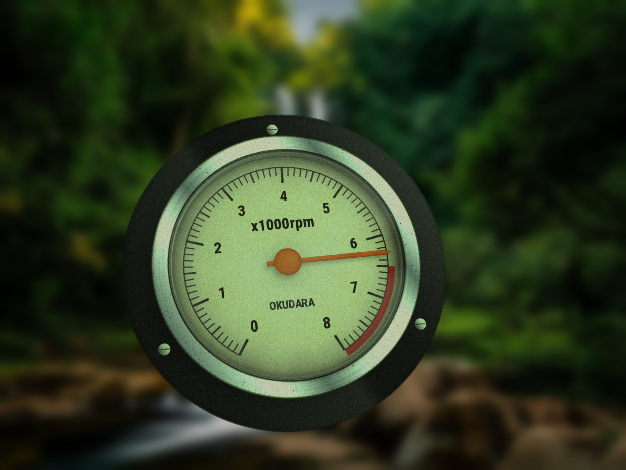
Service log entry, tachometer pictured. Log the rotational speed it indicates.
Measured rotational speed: 6300 rpm
